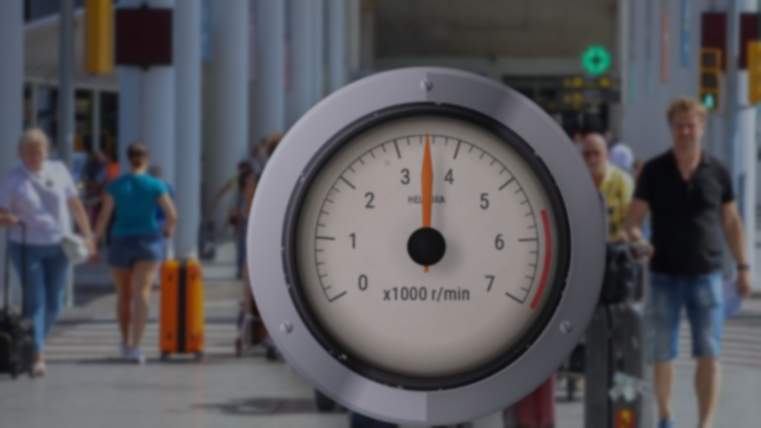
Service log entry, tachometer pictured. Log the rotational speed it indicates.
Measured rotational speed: 3500 rpm
